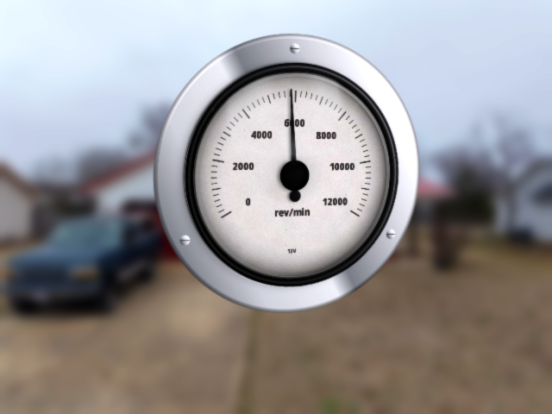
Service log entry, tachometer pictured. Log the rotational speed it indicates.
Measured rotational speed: 5800 rpm
